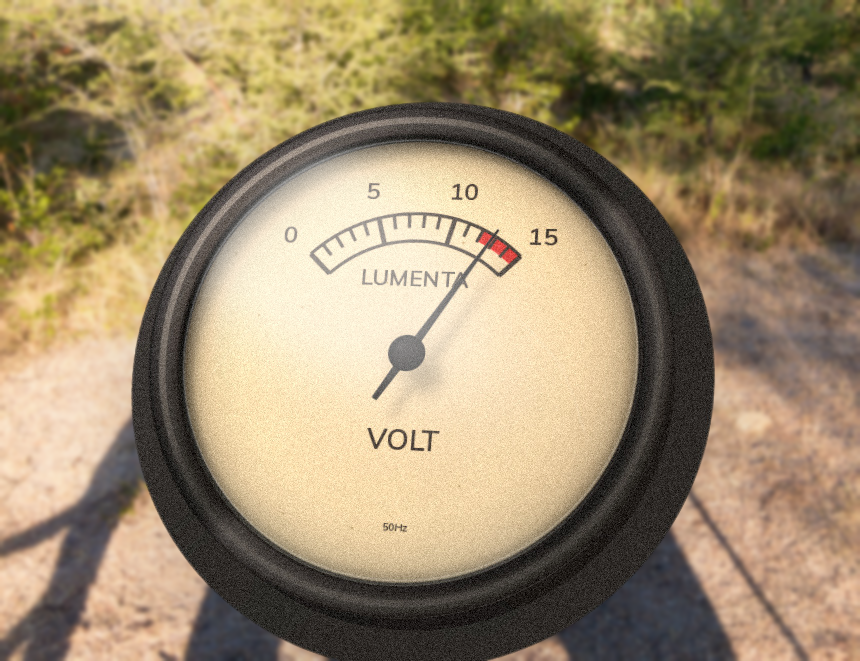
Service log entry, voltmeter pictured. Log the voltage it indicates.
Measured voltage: 13 V
